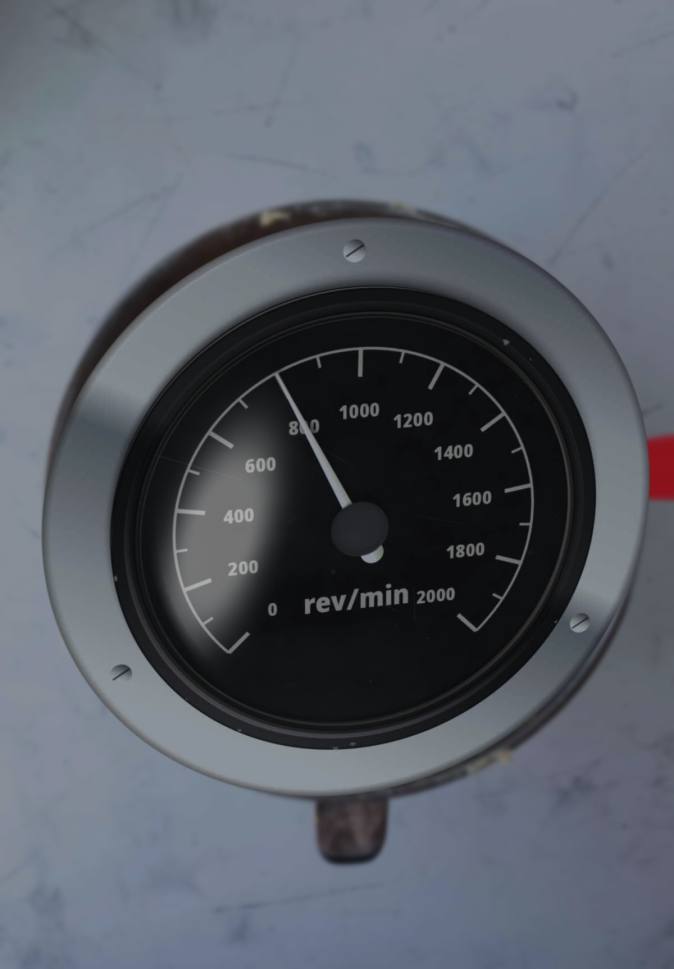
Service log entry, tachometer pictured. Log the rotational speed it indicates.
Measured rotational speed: 800 rpm
